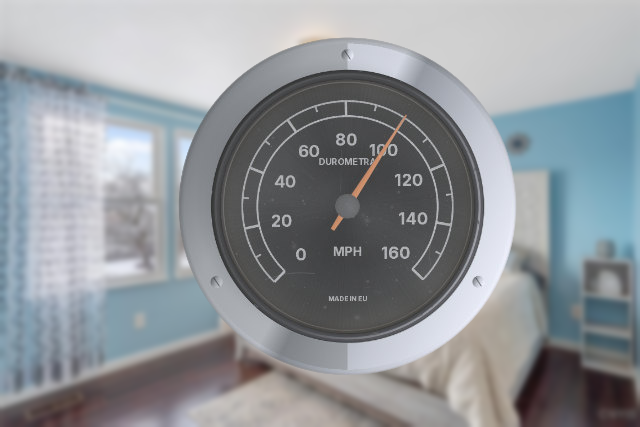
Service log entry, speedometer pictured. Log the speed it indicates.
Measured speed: 100 mph
